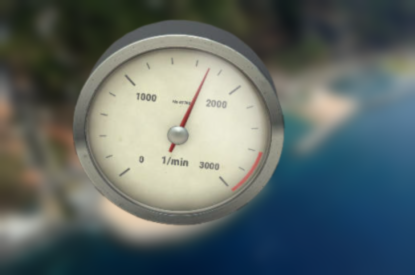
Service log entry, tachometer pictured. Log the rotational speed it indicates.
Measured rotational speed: 1700 rpm
